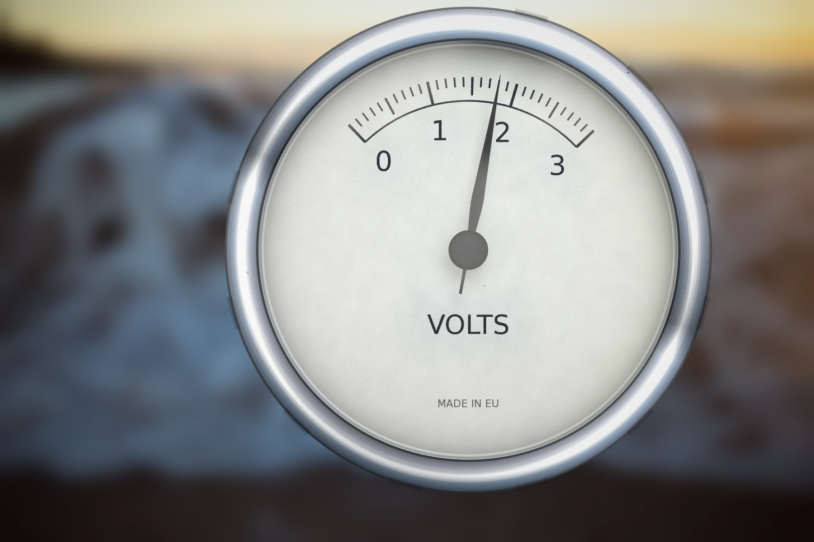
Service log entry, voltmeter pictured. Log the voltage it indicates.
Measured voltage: 1.8 V
